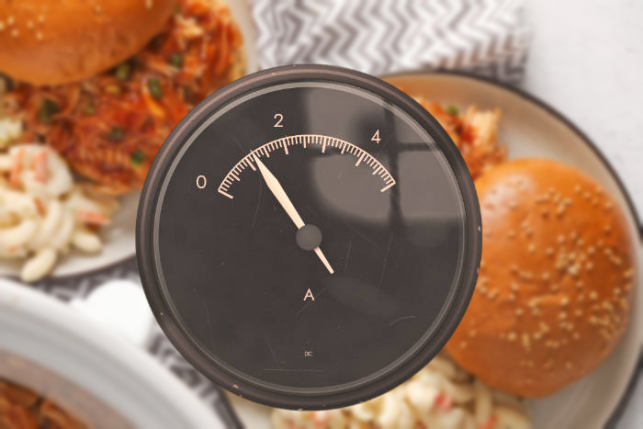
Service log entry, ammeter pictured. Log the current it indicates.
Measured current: 1.2 A
